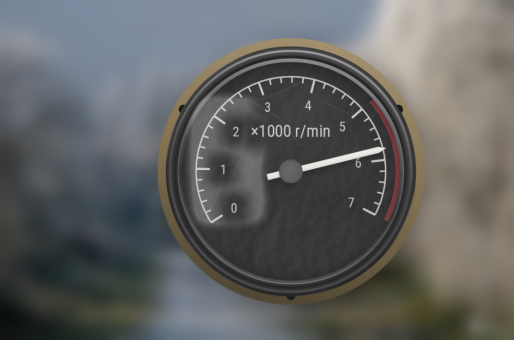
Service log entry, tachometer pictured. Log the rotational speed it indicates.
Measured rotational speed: 5800 rpm
